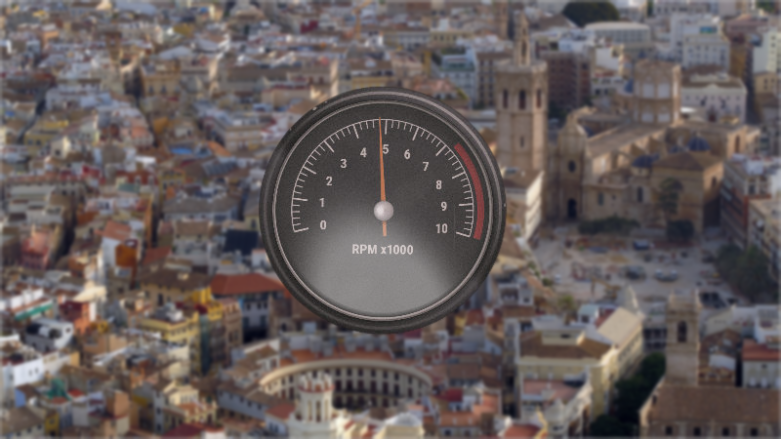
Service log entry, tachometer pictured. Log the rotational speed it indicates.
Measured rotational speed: 4800 rpm
